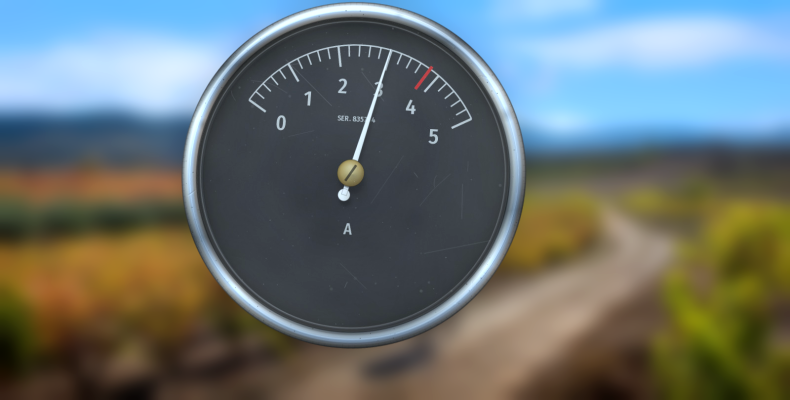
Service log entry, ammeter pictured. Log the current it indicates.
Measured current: 3 A
